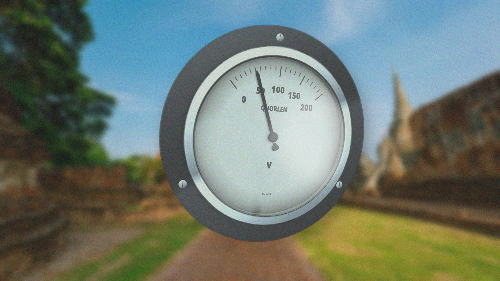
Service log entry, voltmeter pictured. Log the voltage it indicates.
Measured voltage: 50 V
